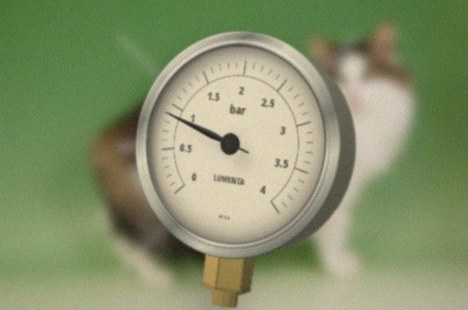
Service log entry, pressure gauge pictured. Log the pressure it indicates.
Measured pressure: 0.9 bar
